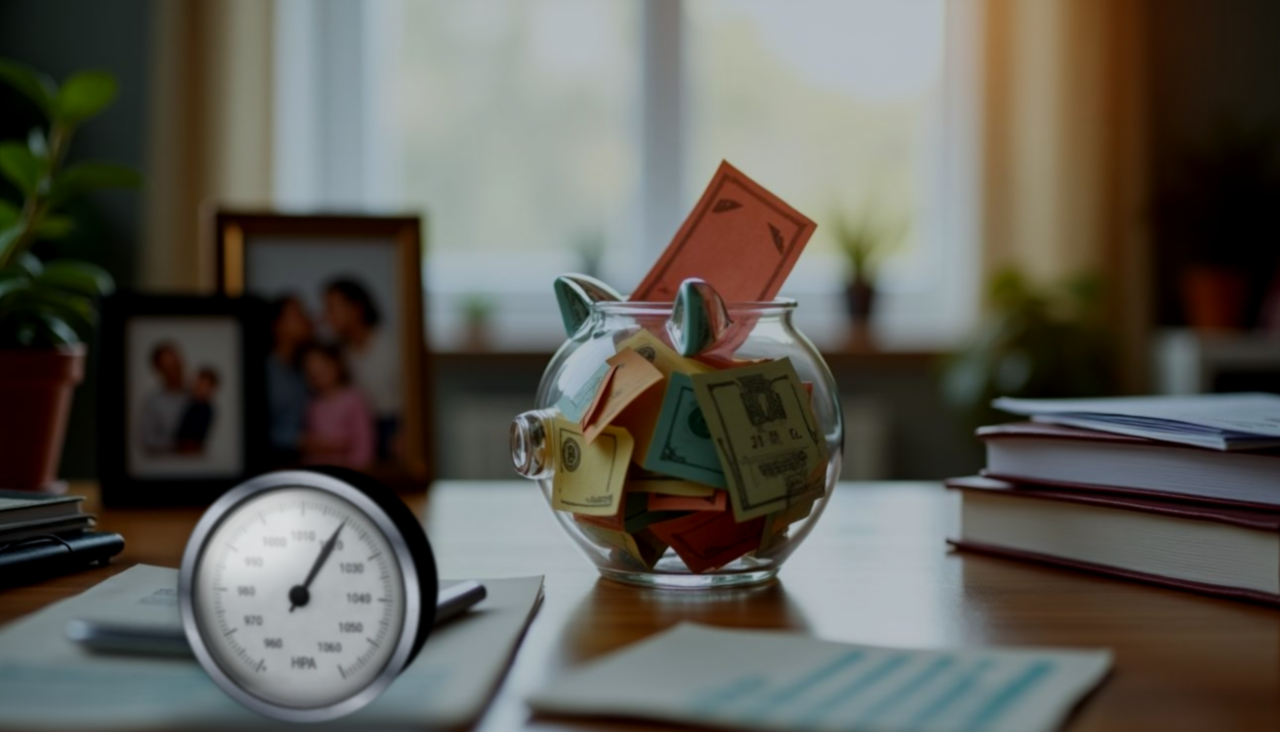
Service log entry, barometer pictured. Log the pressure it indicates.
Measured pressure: 1020 hPa
